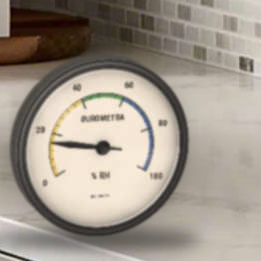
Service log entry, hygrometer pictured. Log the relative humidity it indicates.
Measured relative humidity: 16 %
